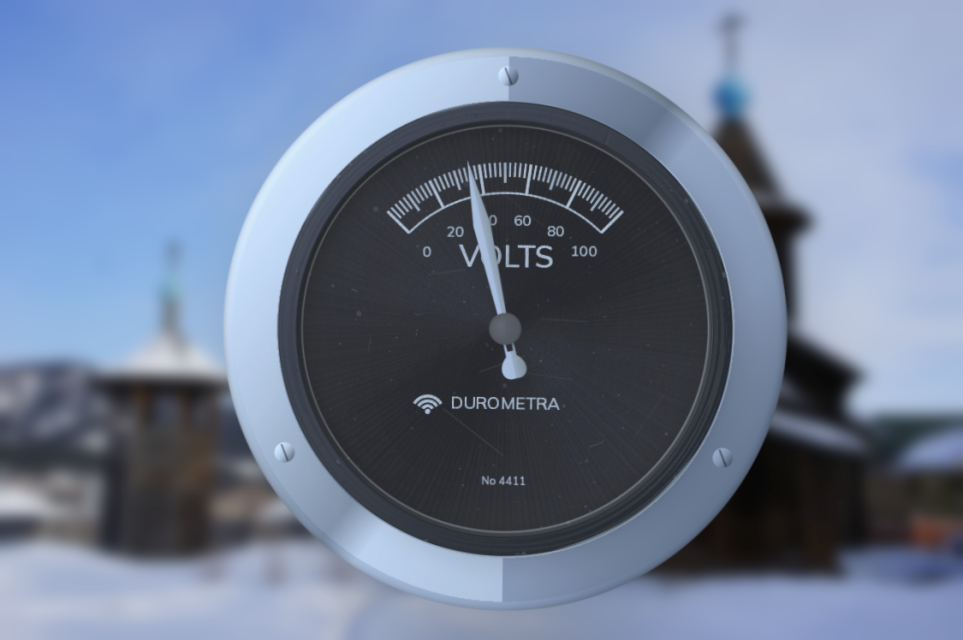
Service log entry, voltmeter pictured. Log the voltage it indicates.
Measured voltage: 36 V
